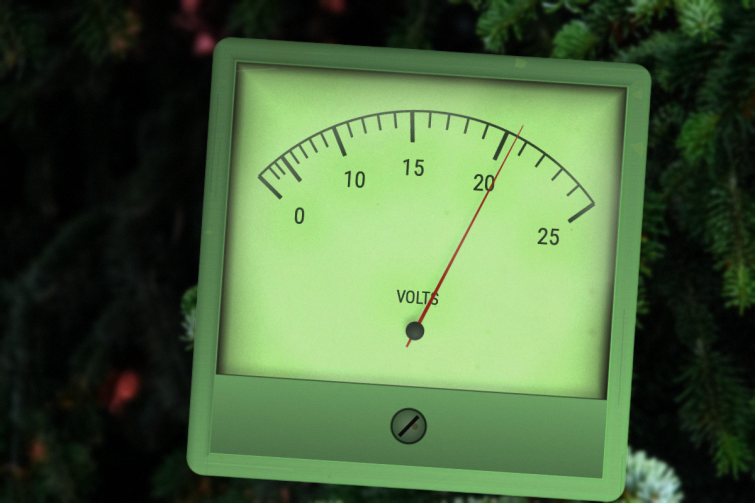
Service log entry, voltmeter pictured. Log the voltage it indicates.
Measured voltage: 20.5 V
